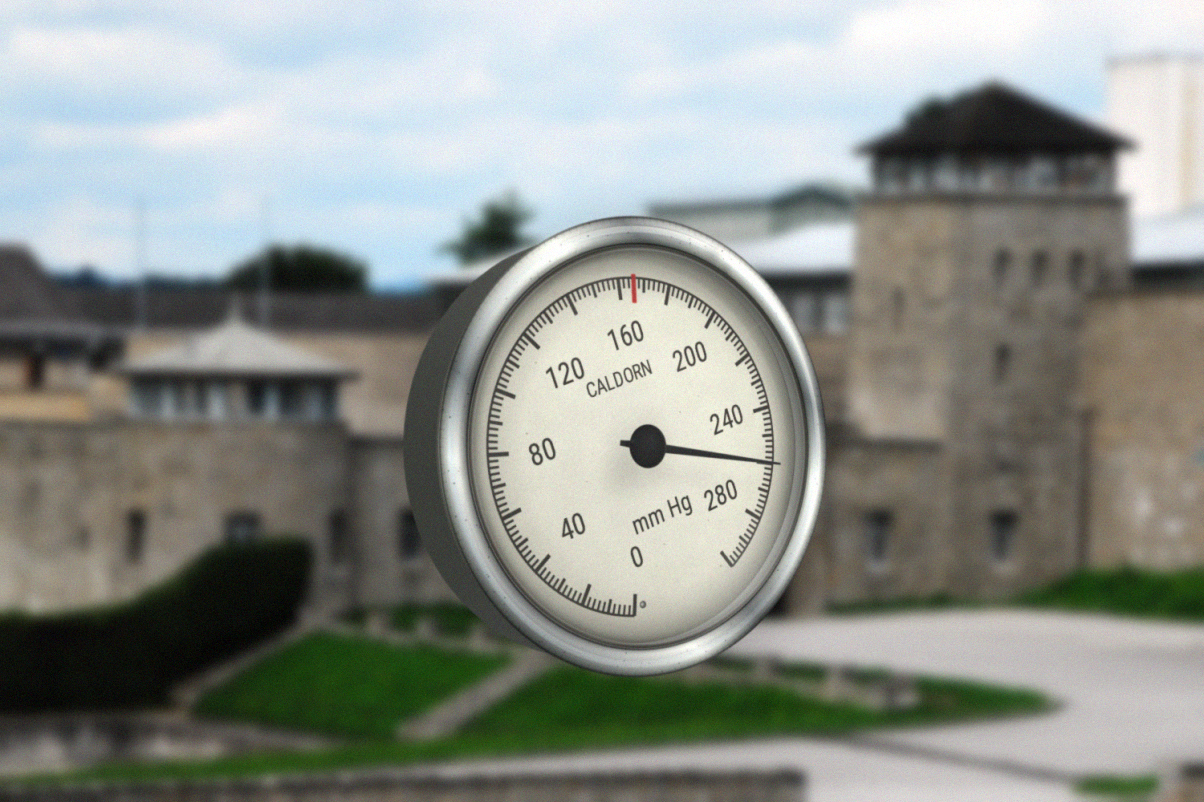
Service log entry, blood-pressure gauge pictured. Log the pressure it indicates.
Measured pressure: 260 mmHg
